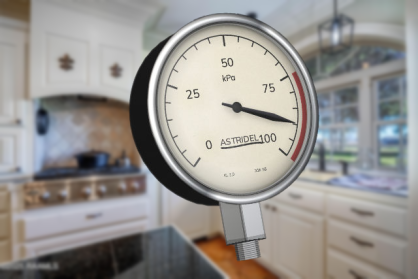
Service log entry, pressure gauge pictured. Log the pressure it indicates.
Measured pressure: 90 kPa
